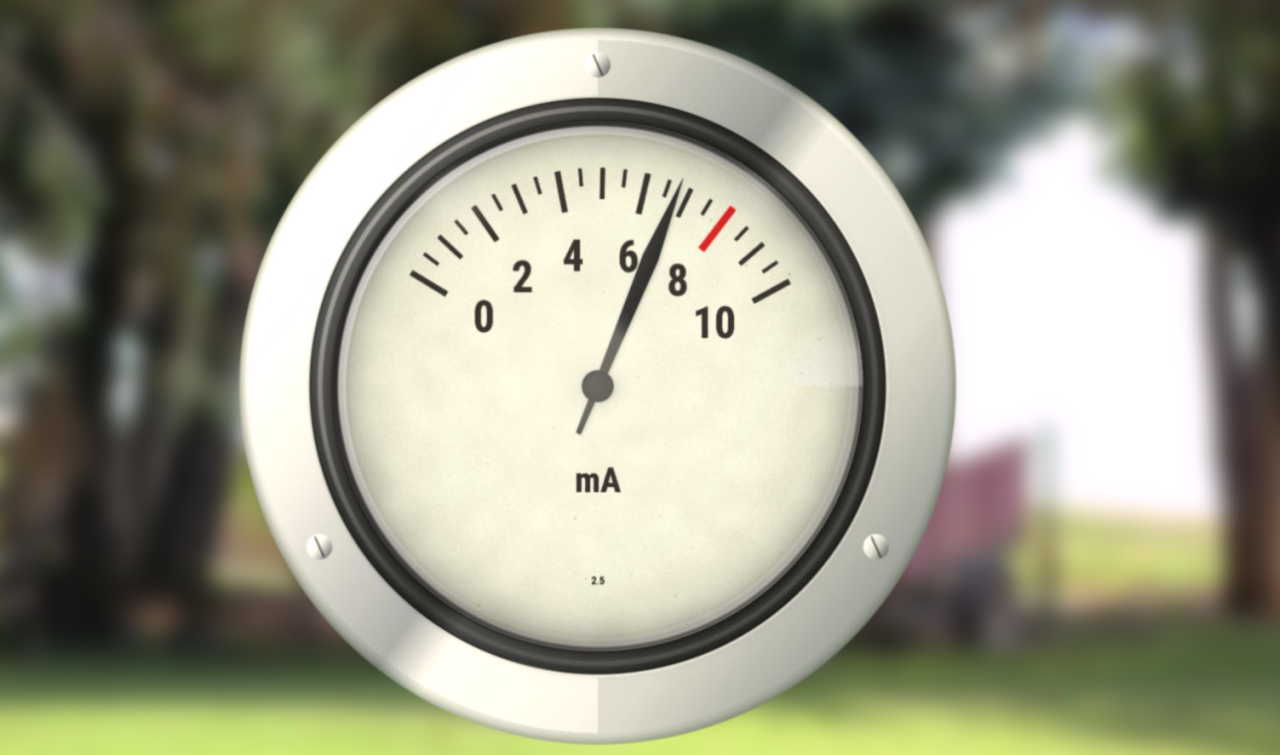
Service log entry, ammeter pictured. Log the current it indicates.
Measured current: 6.75 mA
